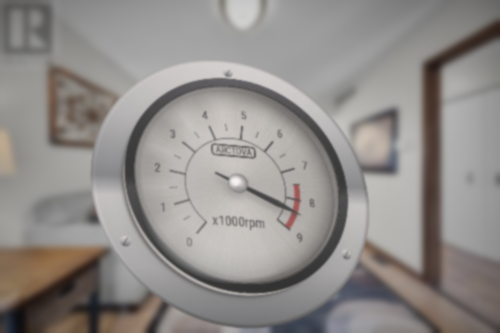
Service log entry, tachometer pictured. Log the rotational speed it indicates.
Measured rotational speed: 8500 rpm
